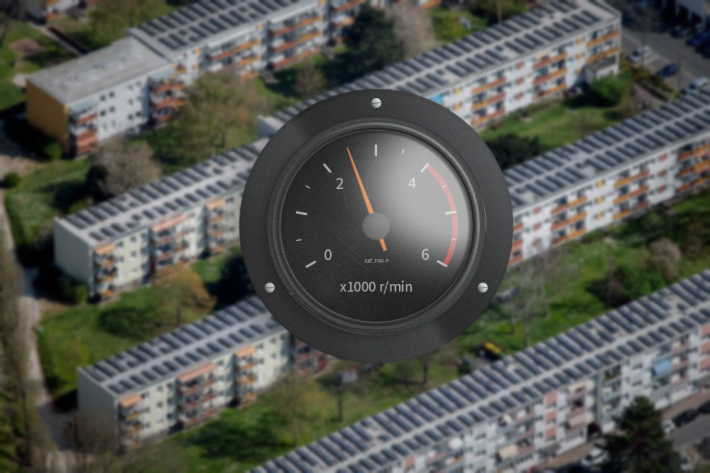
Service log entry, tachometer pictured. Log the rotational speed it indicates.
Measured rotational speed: 2500 rpm
